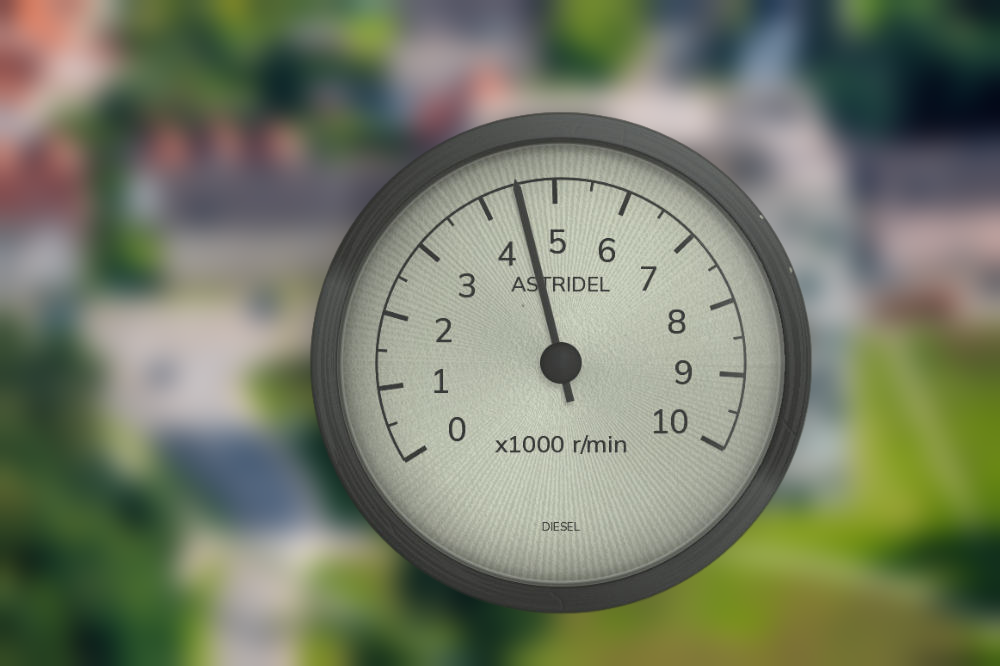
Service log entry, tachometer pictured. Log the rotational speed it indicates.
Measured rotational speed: 4500 rpm
